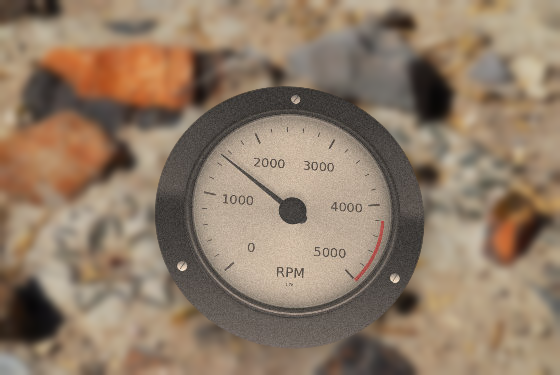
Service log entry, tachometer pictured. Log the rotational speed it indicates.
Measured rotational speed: 1500 rpm
